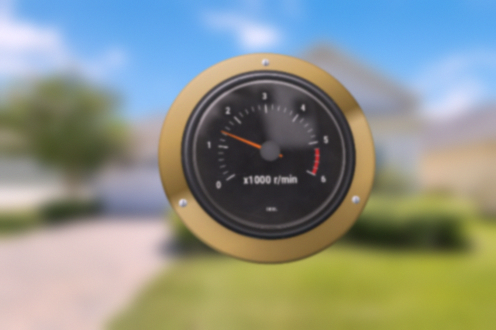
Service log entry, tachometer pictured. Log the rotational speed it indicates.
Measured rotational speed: 1400 rpm
